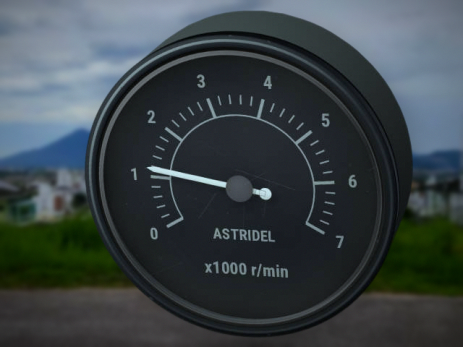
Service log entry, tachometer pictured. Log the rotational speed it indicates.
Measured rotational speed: 1200 rpm
